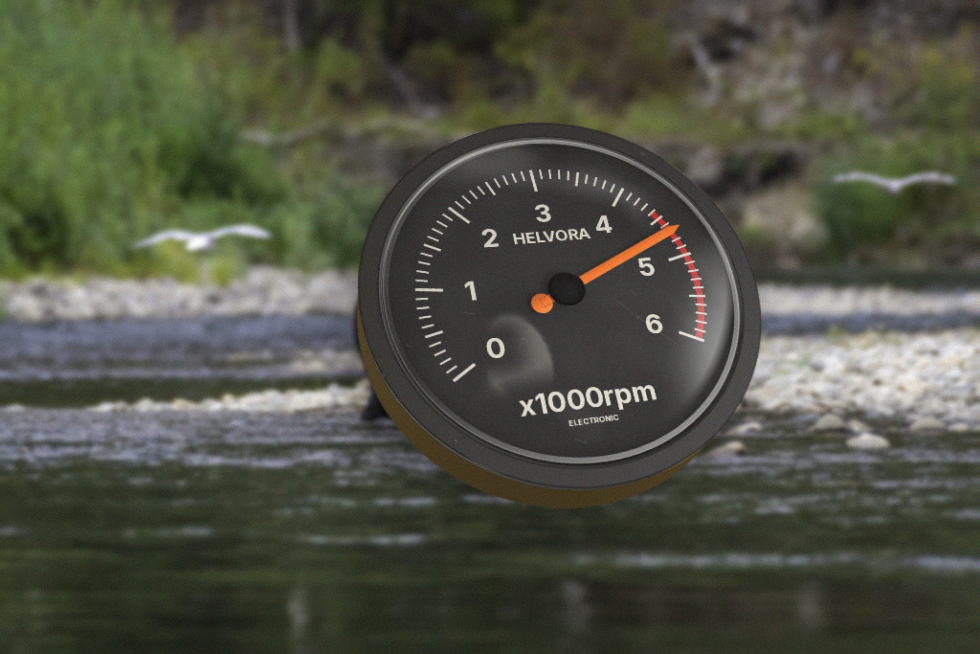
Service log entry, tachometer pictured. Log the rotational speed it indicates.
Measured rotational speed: 4700 rpm
